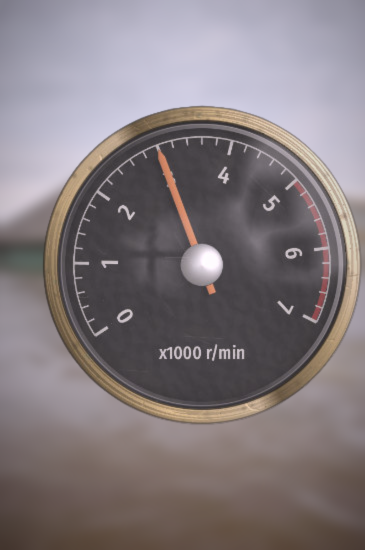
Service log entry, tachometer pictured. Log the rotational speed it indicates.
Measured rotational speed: 3000 rpm
